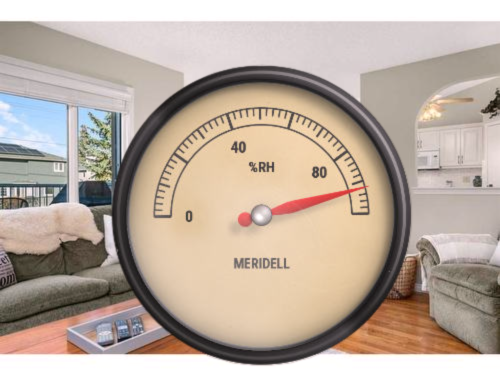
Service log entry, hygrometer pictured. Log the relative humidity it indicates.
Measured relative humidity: 92 %
